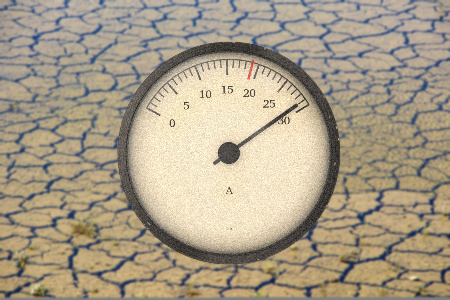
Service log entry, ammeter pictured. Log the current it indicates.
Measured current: 29 A
